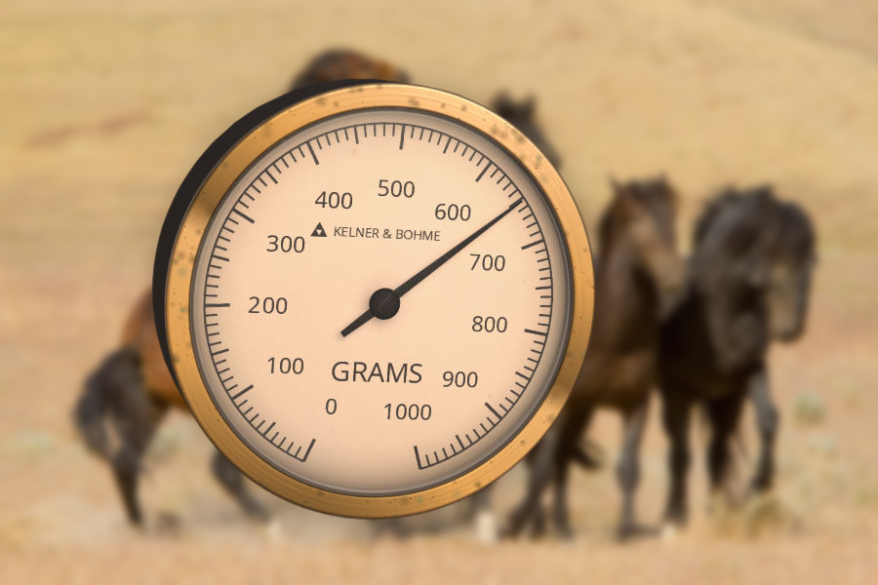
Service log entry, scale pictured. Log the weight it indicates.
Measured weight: 650 g
